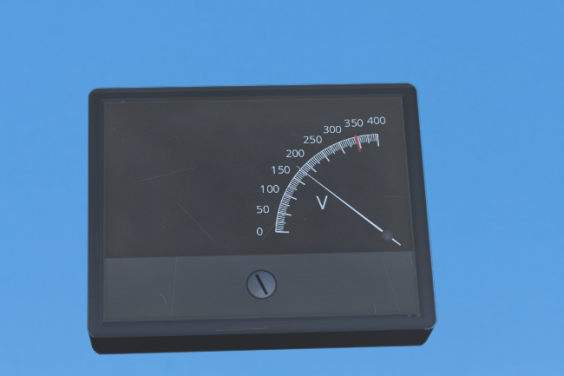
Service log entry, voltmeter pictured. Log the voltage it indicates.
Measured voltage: 175 V
